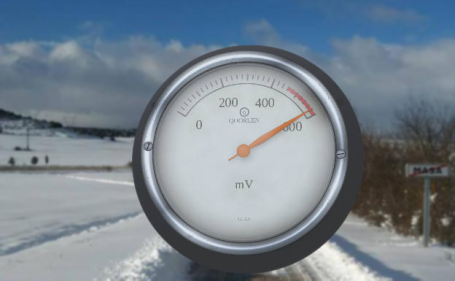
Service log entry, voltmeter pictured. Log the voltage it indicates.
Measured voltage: 580 mV
